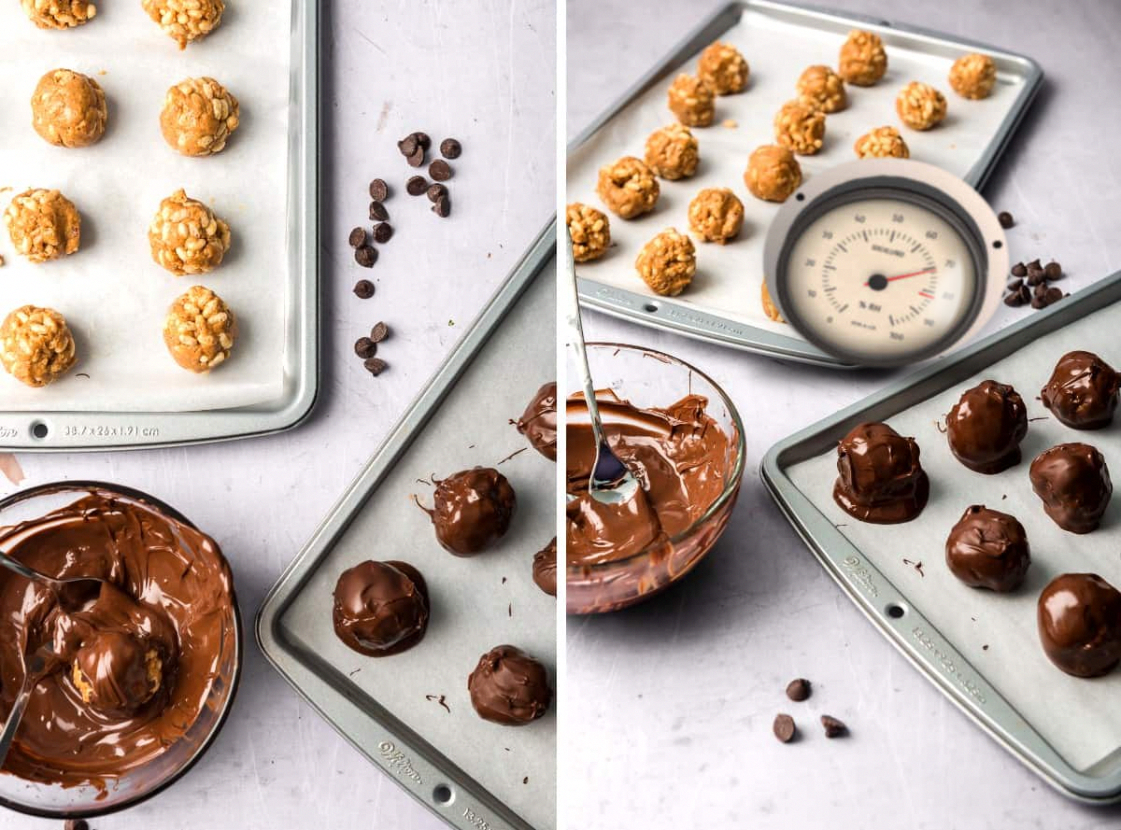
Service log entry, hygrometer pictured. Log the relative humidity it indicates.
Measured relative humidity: 70 %
